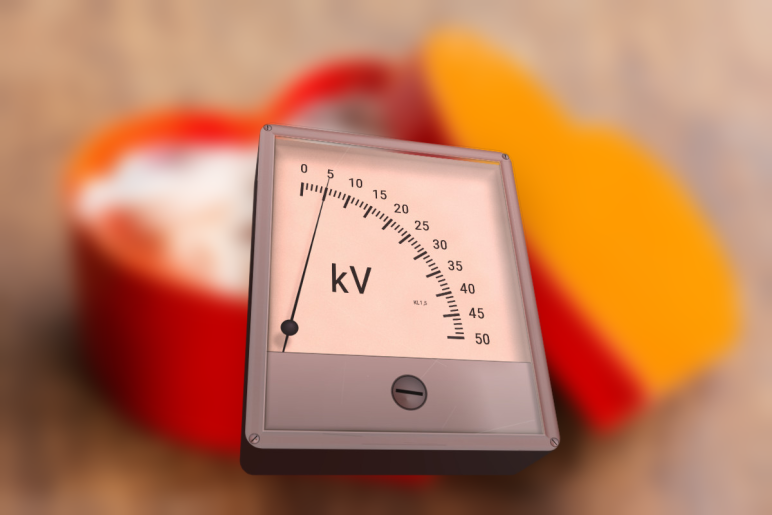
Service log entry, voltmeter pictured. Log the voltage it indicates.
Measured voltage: 5 kV
